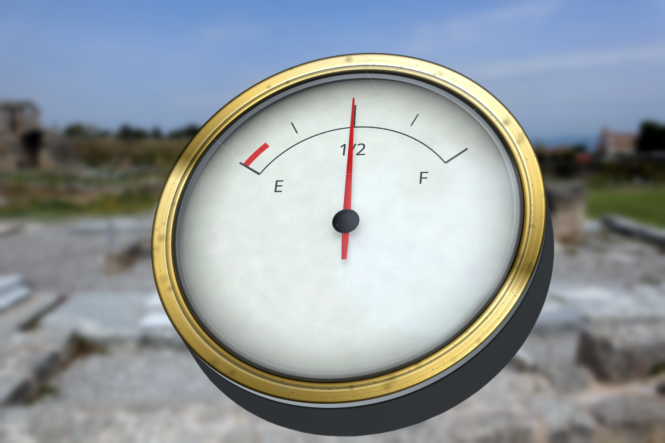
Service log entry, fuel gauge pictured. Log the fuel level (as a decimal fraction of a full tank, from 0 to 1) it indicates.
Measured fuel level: 0.5
